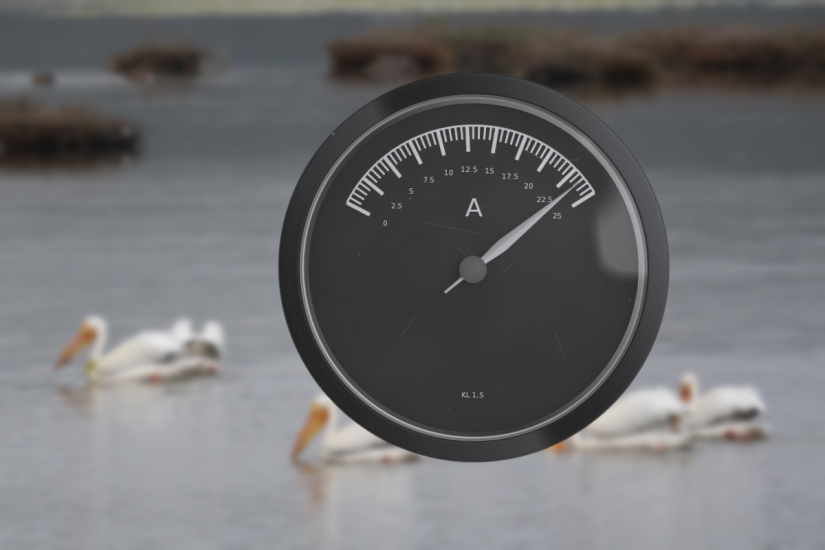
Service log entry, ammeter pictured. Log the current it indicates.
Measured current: 23.5 A
